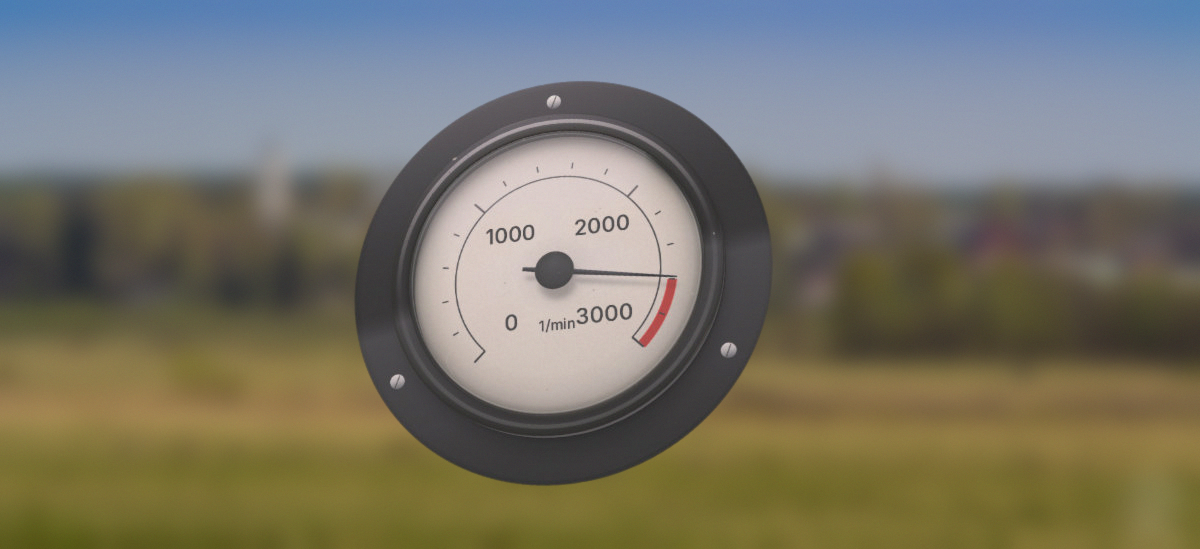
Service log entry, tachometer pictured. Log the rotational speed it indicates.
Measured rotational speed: 2600 rpm
